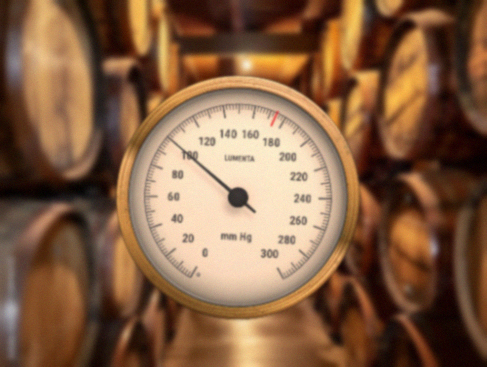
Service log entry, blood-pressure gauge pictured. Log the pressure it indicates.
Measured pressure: 100 mmHg
